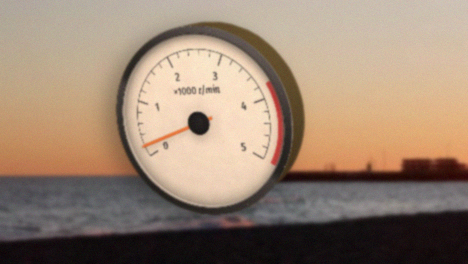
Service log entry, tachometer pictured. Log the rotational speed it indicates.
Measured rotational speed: 200 rpm
